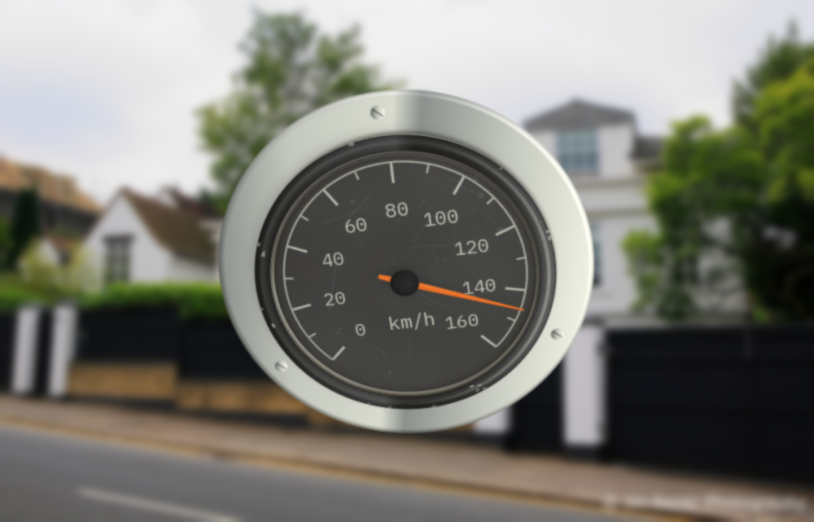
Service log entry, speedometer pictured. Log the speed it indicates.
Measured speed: 145 km/h
